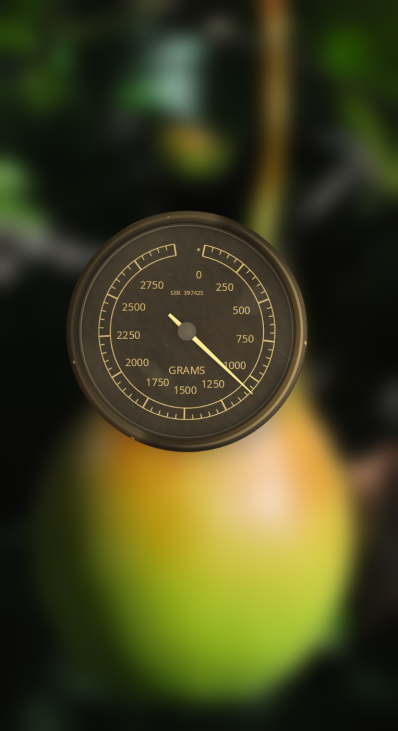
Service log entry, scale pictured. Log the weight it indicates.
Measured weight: 1075 g
